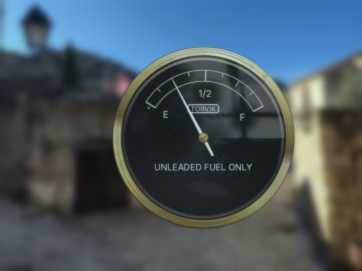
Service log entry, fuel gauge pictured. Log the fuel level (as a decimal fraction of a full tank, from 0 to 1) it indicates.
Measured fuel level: 0.25
